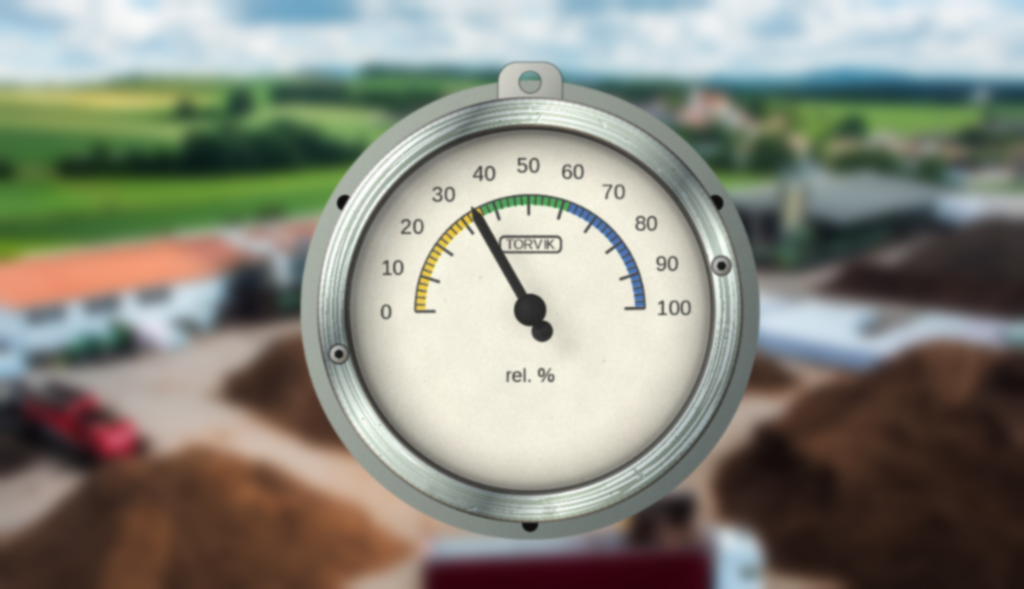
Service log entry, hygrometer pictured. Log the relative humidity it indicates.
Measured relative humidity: 34 %
